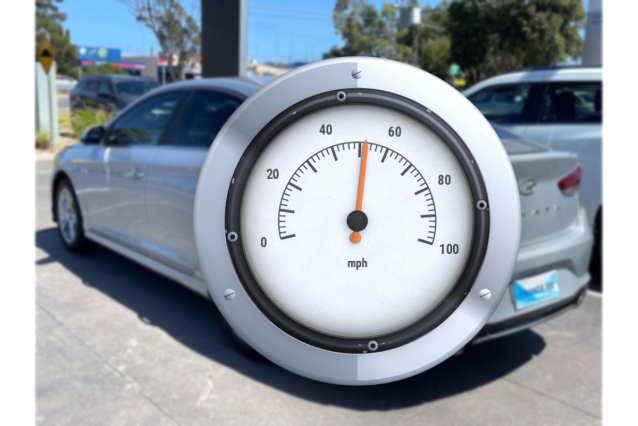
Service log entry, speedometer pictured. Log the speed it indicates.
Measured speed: 52 mph
